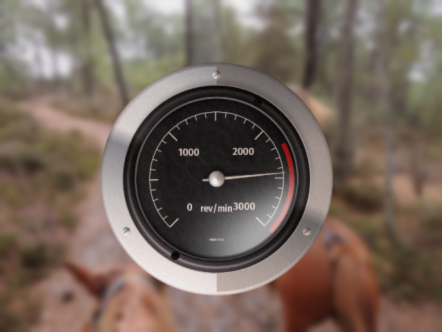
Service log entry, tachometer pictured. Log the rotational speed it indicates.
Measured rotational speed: 2450 rpm
